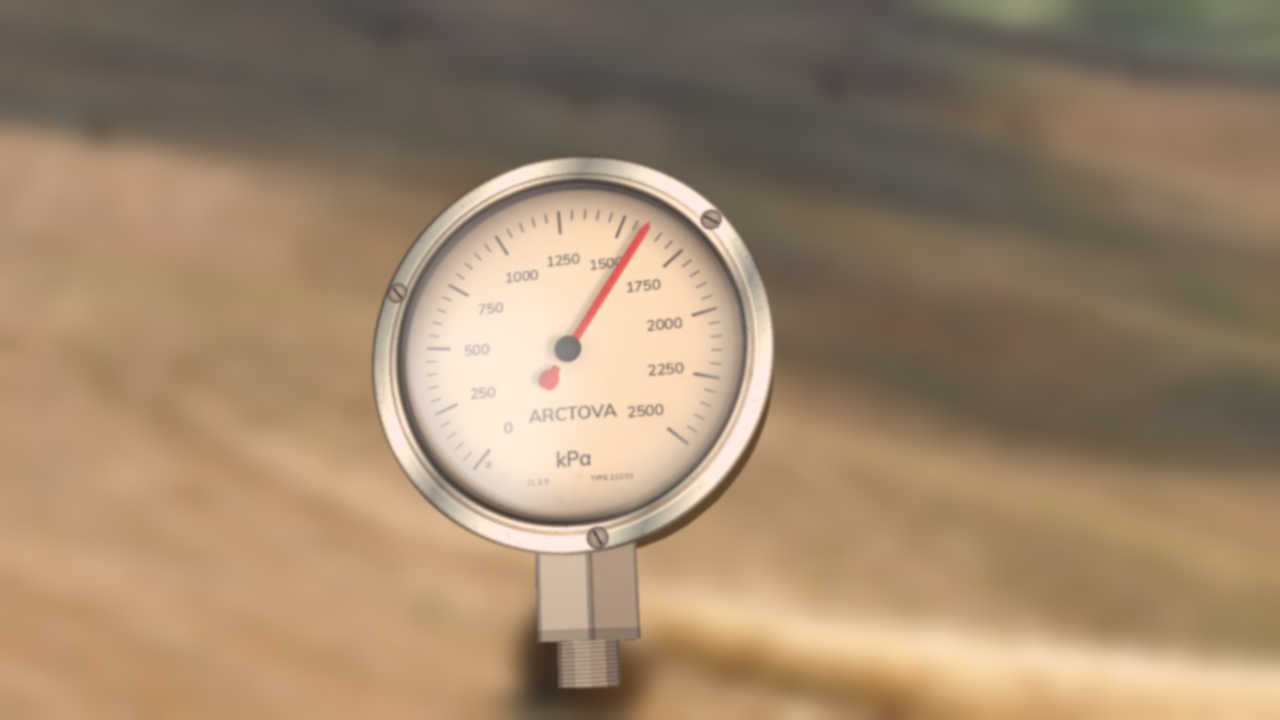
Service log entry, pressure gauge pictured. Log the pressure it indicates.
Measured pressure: 1600 kPa
